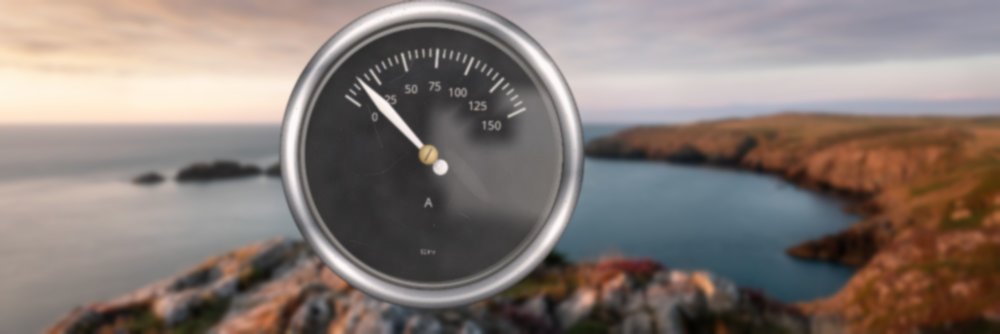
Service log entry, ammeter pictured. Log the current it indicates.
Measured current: 15 A
